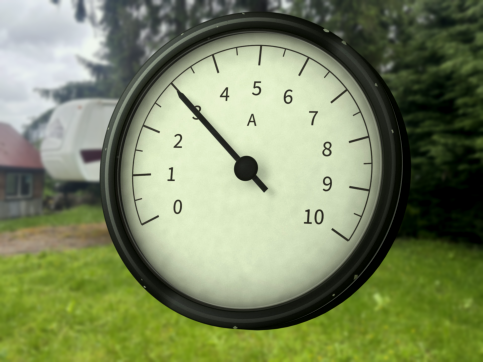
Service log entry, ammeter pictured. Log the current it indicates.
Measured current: 3 A
